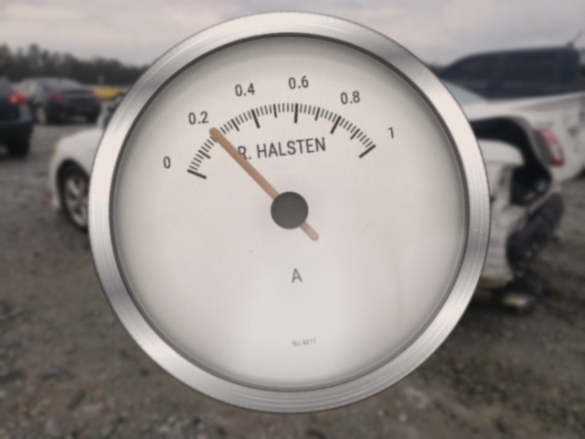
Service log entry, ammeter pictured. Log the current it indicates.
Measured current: 0.2 A
